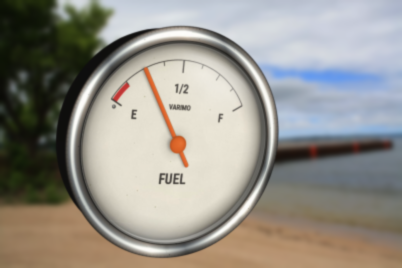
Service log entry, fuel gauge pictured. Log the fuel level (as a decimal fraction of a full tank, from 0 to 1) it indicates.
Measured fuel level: 0.25
